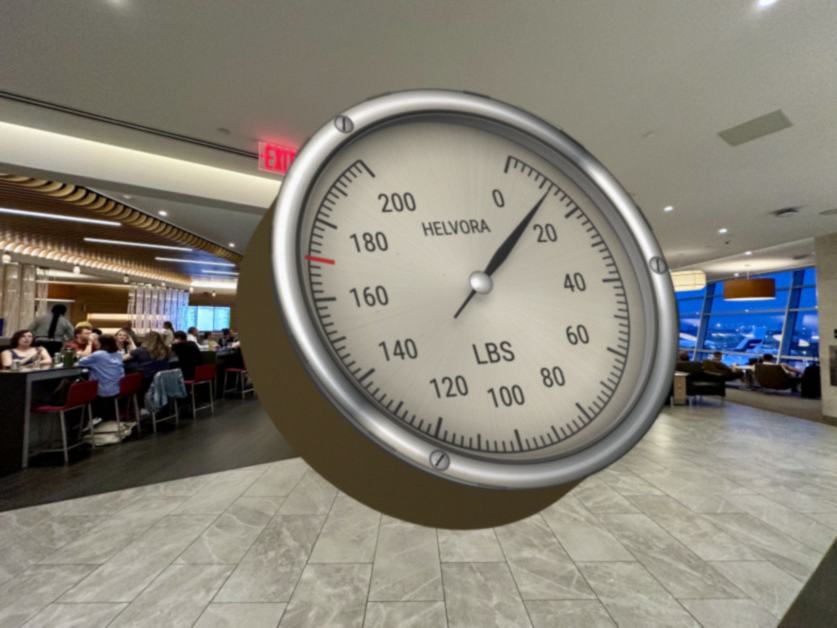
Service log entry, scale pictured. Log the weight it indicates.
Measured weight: 12 lb
